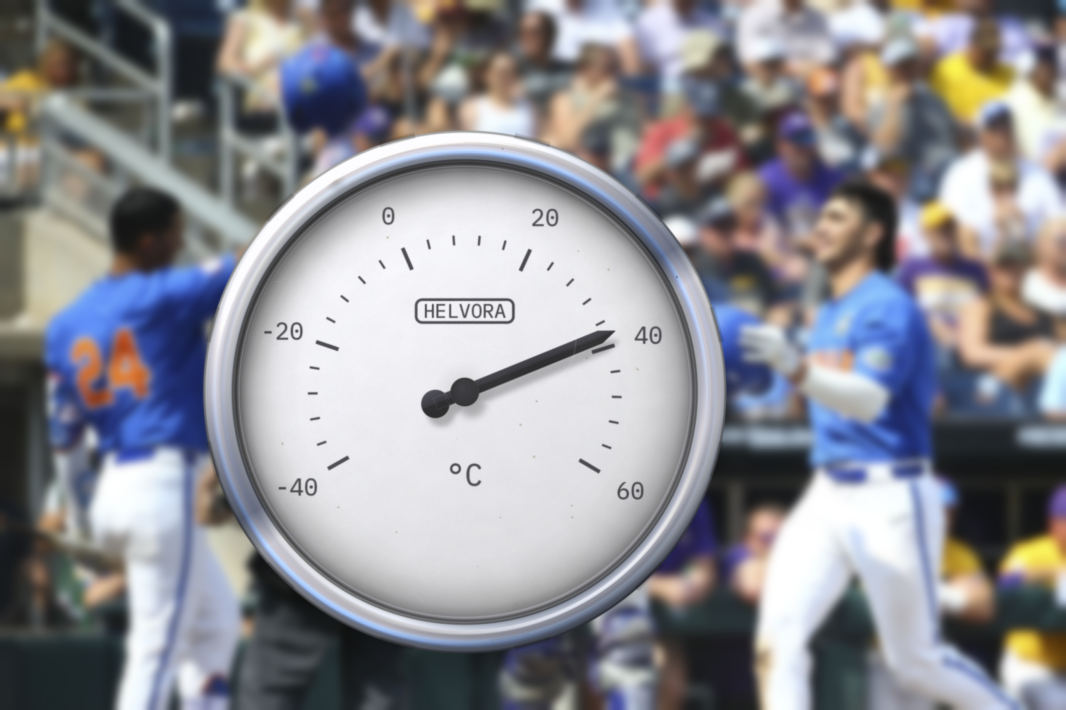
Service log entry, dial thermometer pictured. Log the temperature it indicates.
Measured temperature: 38 °C
